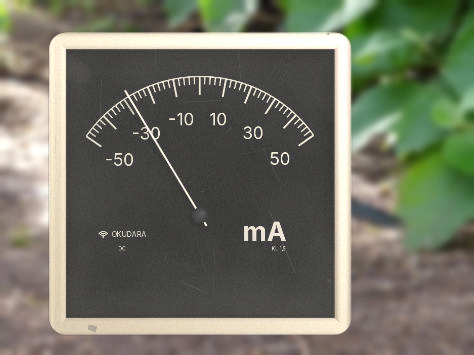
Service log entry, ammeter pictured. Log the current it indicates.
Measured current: -28 mA
